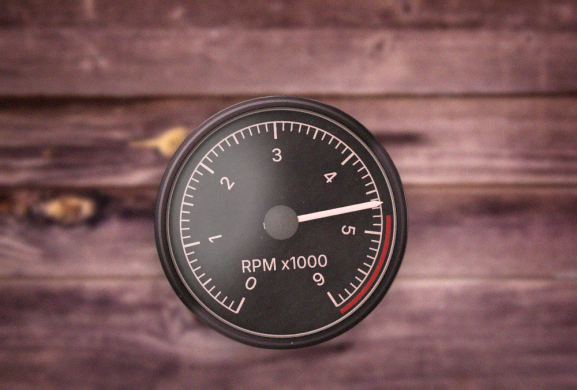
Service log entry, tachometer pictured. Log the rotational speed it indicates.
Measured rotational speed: 4650 rpm
